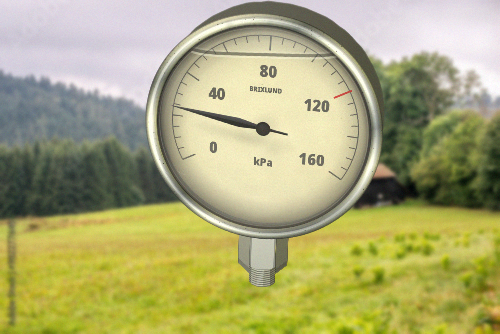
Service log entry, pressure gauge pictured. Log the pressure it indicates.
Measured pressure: 25 kPa
